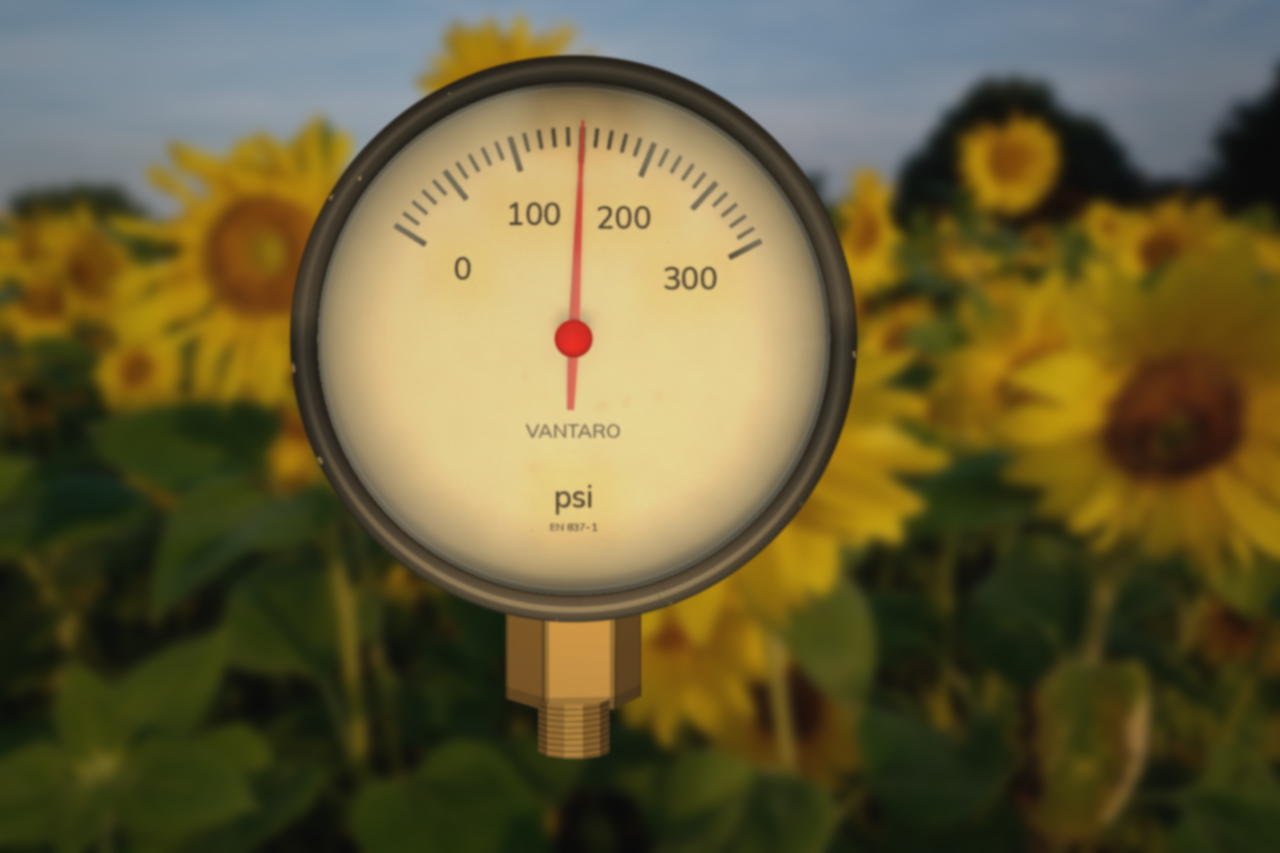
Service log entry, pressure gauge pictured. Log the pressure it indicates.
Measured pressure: 150 psi
